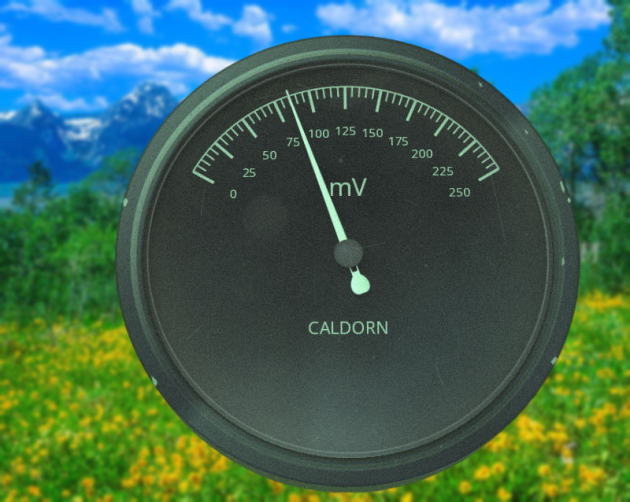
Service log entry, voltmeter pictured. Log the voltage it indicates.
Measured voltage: 85 mV
